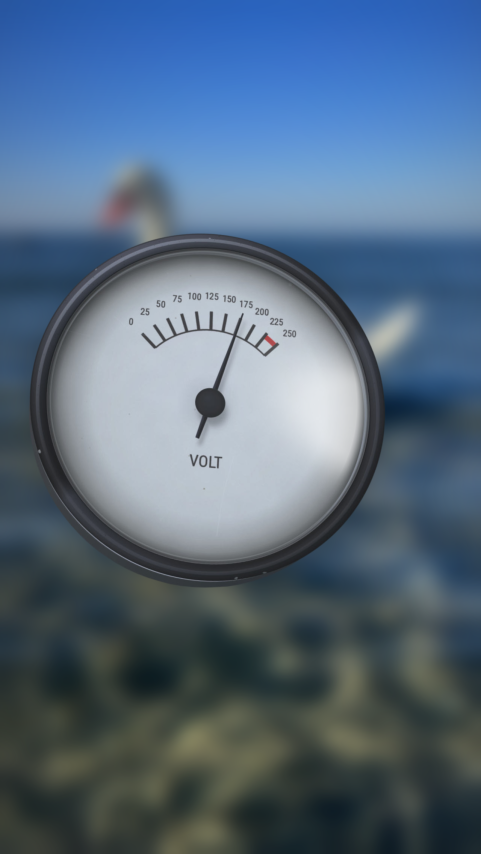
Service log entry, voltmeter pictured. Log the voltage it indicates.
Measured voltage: 175 V
